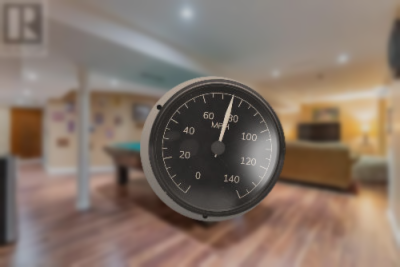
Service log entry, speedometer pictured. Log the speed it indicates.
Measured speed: 75 mph
